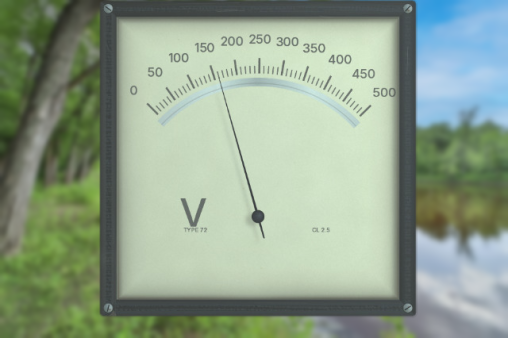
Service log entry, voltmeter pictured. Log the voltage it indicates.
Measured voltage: 160 V
